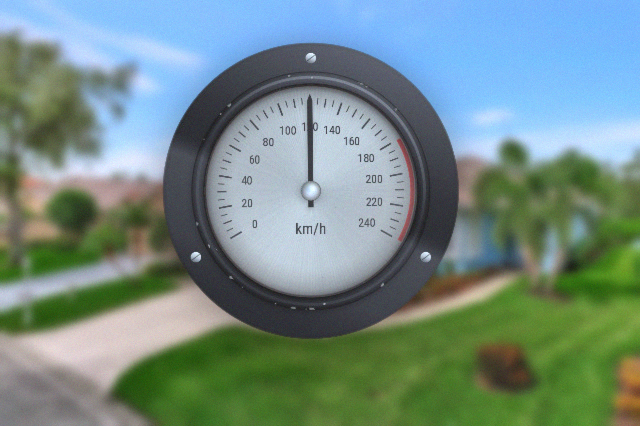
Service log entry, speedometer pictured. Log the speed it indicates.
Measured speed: 120 km/h
